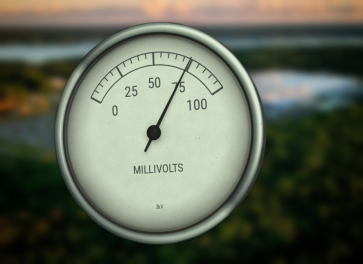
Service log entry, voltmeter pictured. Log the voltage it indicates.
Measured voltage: 75 mV
